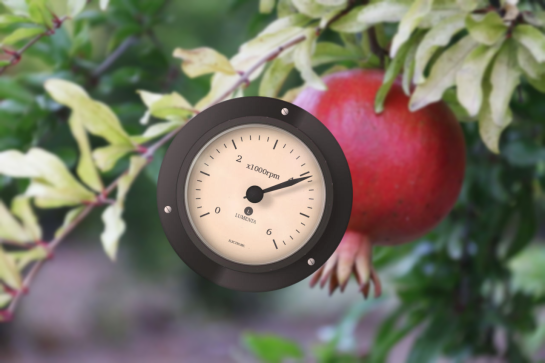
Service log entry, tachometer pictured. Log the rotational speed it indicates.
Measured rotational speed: 4100 rpm
